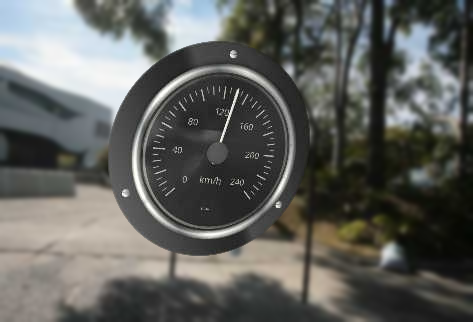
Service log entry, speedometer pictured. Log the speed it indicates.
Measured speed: 130 km/h
